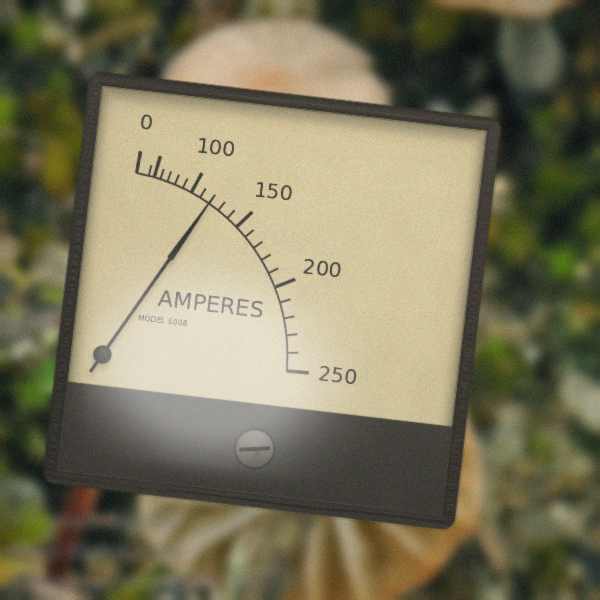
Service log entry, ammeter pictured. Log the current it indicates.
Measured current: 120 A
